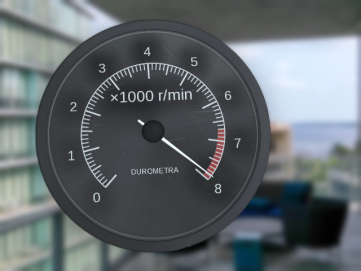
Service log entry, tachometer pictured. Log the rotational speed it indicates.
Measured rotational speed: 7900 rpm
